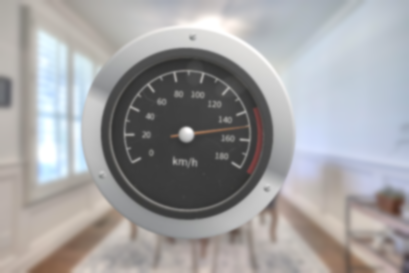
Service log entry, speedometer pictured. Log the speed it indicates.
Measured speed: 150 km/h
